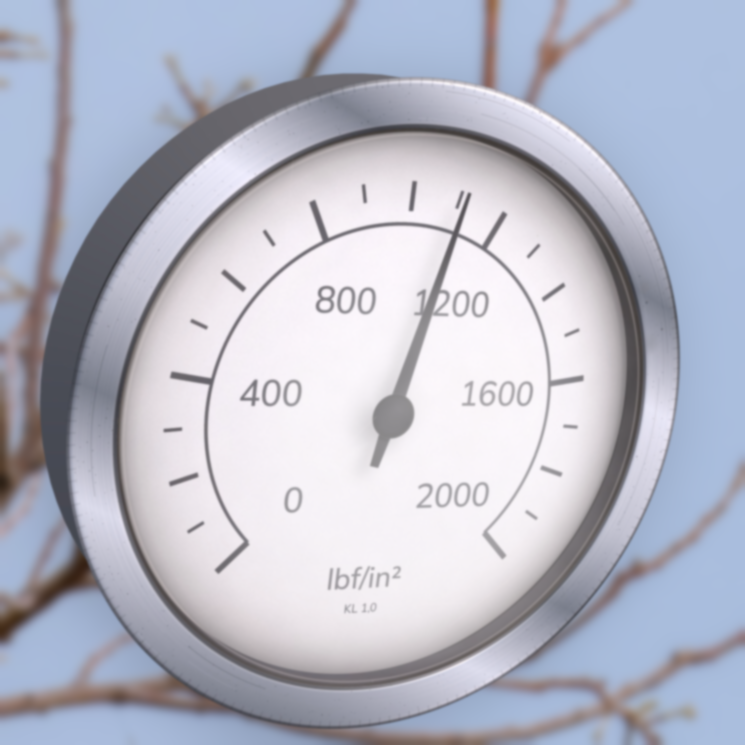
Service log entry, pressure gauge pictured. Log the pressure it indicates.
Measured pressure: 1100 psi
